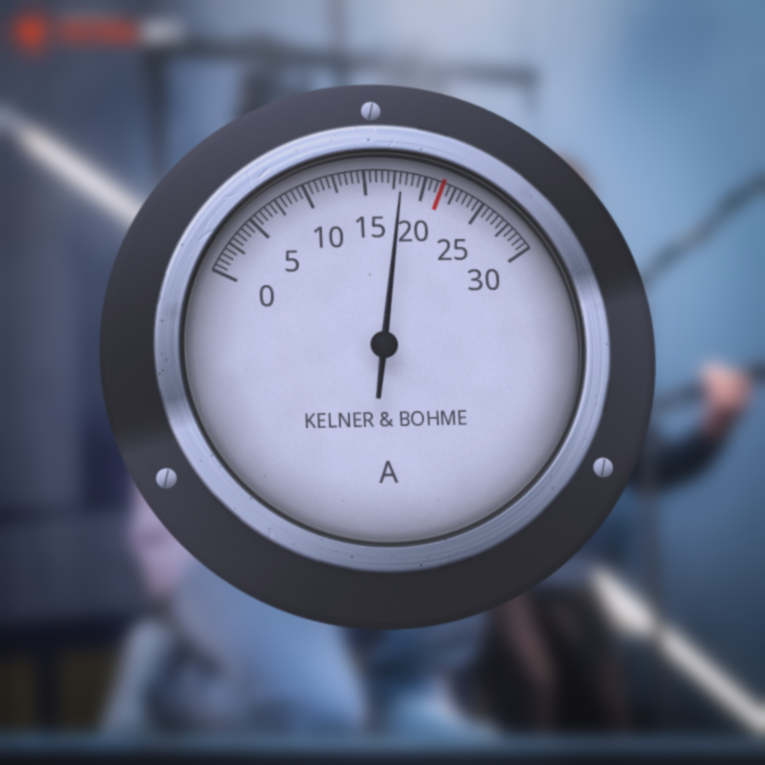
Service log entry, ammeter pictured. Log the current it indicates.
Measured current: 18 A
